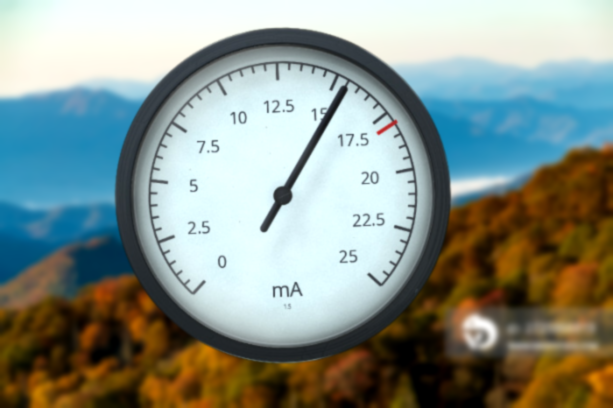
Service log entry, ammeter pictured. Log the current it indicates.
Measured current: 15.5 mA
